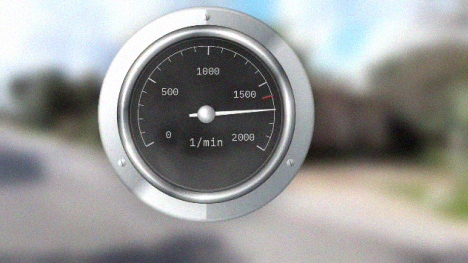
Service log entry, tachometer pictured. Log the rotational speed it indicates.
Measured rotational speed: 1700 rpm
